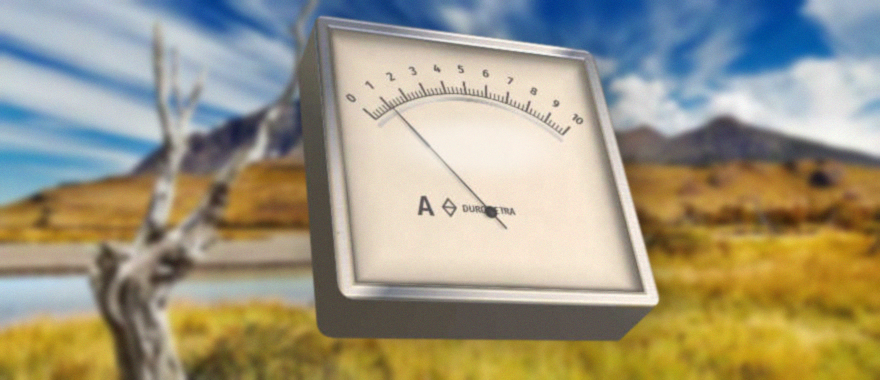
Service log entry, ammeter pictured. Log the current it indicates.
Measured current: 1 A
